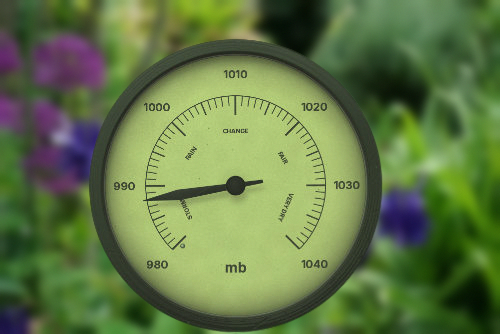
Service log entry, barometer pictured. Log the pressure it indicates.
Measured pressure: 988 mbar
